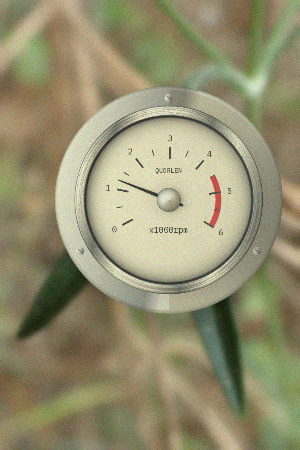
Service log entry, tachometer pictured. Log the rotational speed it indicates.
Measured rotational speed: 1250 rpm
